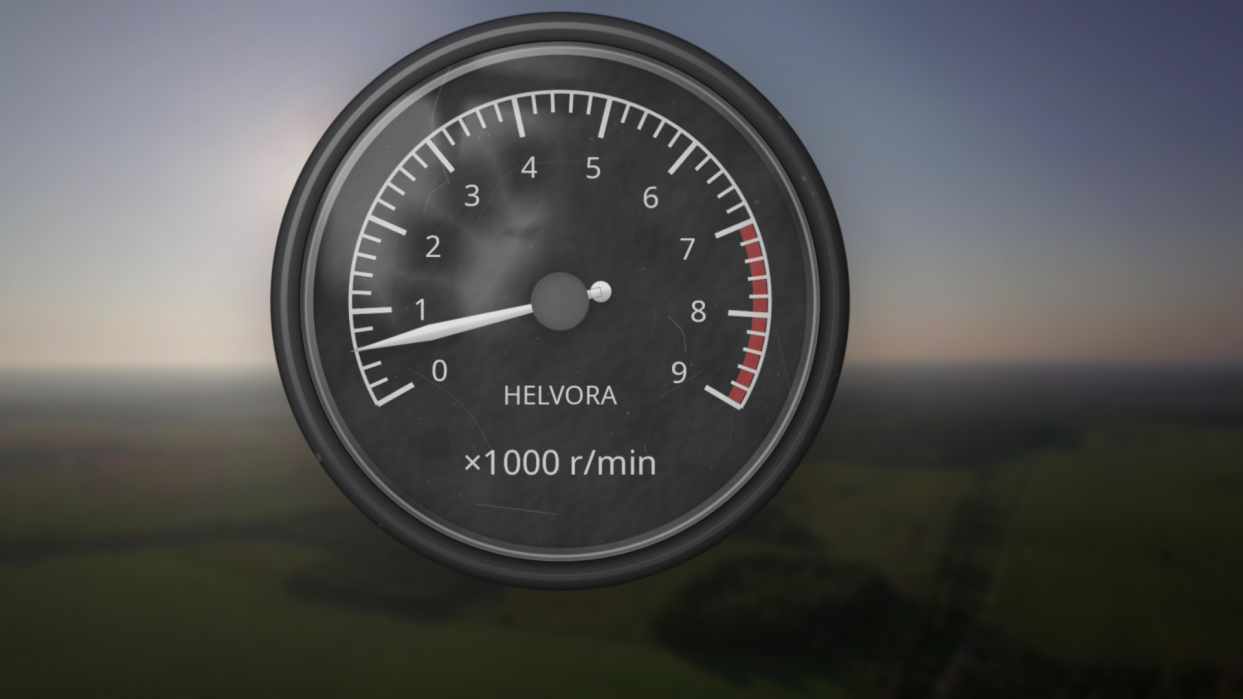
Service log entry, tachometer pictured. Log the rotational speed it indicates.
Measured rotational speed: 600 rpm
